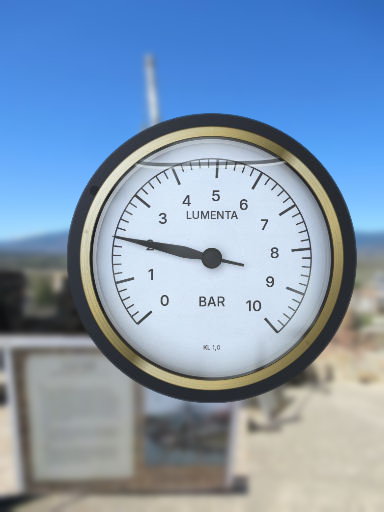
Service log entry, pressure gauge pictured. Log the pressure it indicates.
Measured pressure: 2 bar
